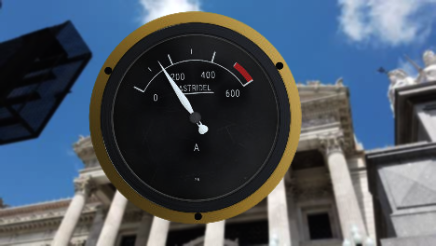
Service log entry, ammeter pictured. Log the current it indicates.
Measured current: 150 A
